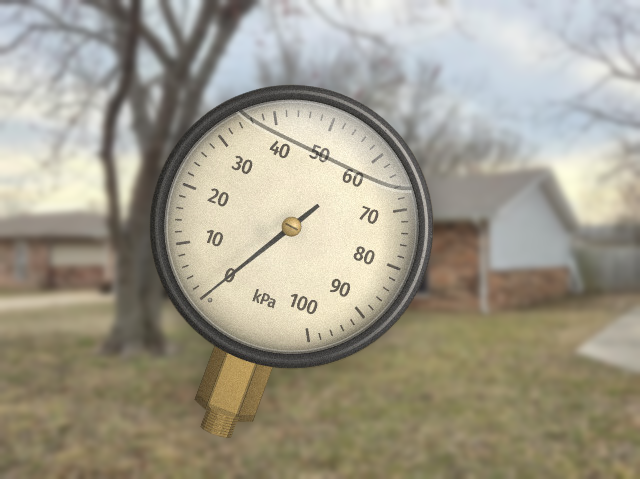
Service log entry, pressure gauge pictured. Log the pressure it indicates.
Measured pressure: 0 kPa
